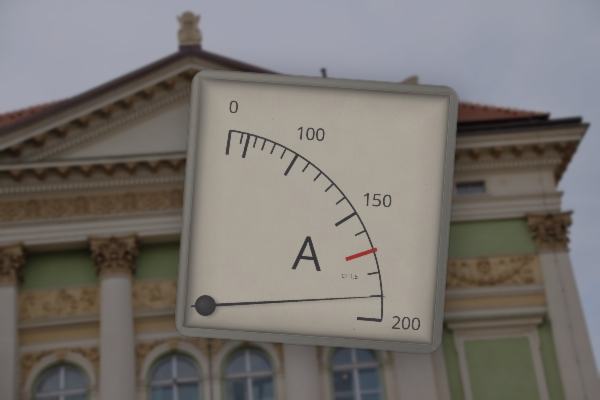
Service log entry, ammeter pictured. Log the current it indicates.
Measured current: 190 A
